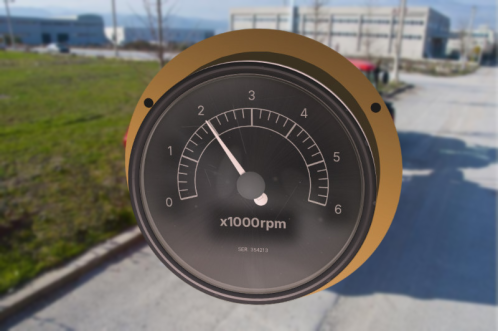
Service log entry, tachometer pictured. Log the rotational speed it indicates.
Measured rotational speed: 2000 rpm
